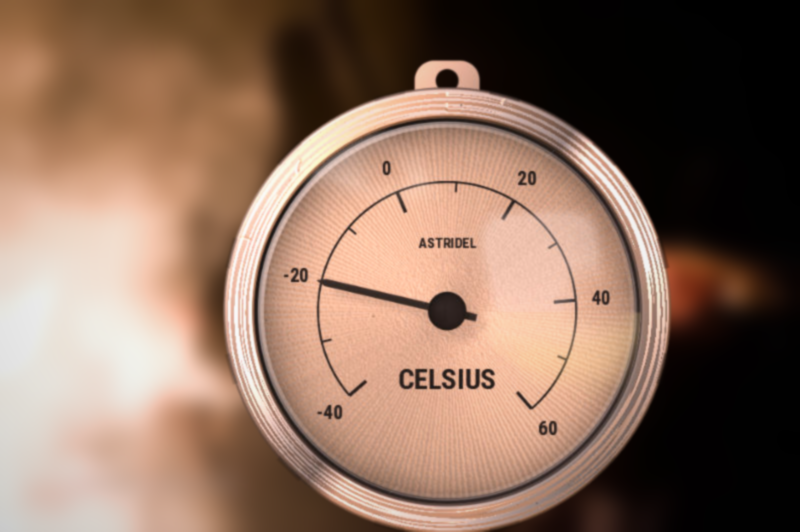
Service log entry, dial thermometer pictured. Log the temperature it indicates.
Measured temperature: -20 °C
